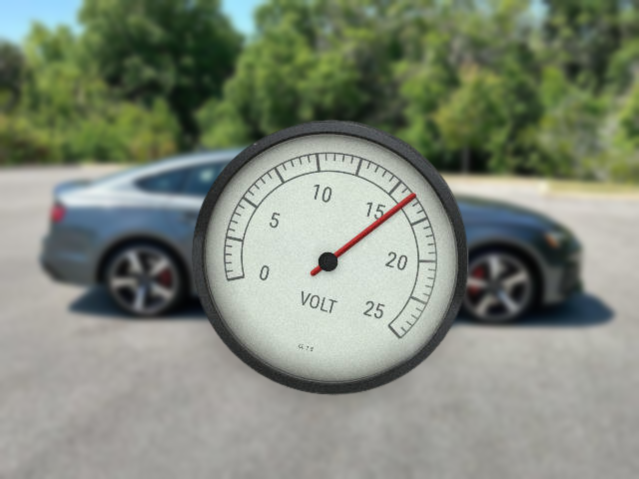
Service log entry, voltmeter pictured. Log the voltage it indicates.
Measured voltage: 16 V
